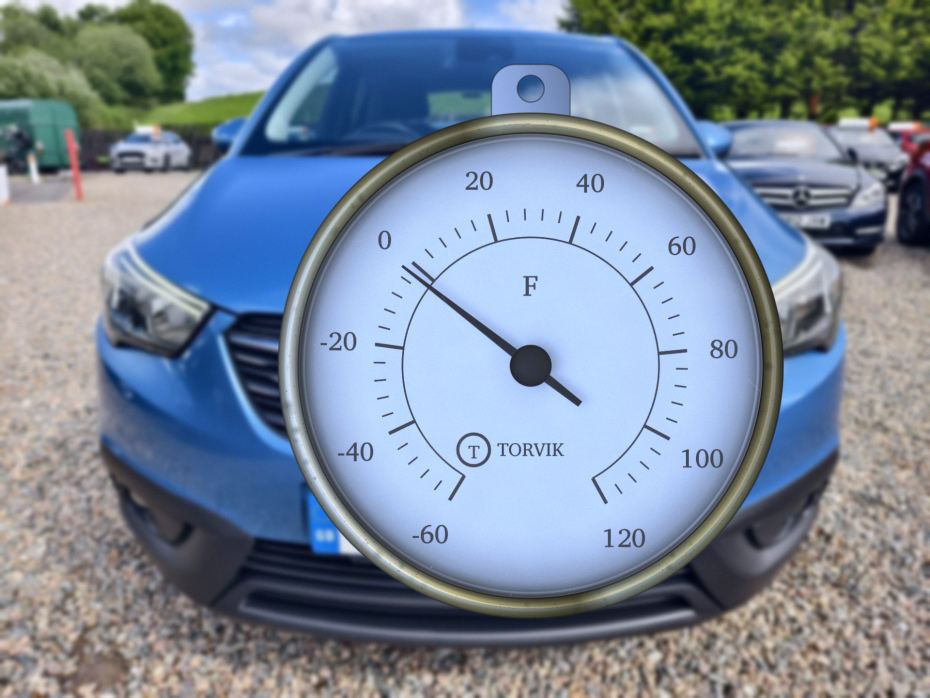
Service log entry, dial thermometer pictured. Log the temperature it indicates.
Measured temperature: -2 °F
